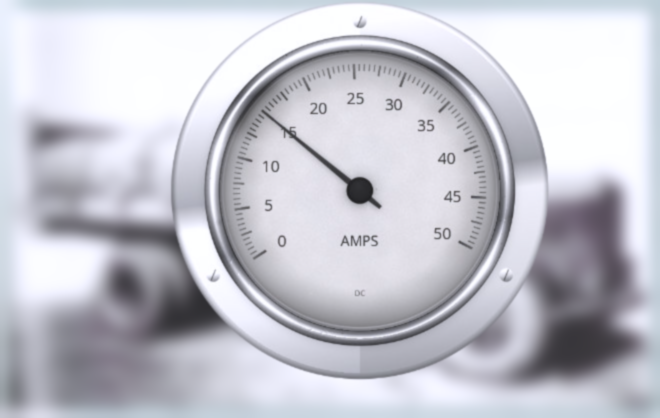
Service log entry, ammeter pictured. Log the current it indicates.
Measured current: 15 A
